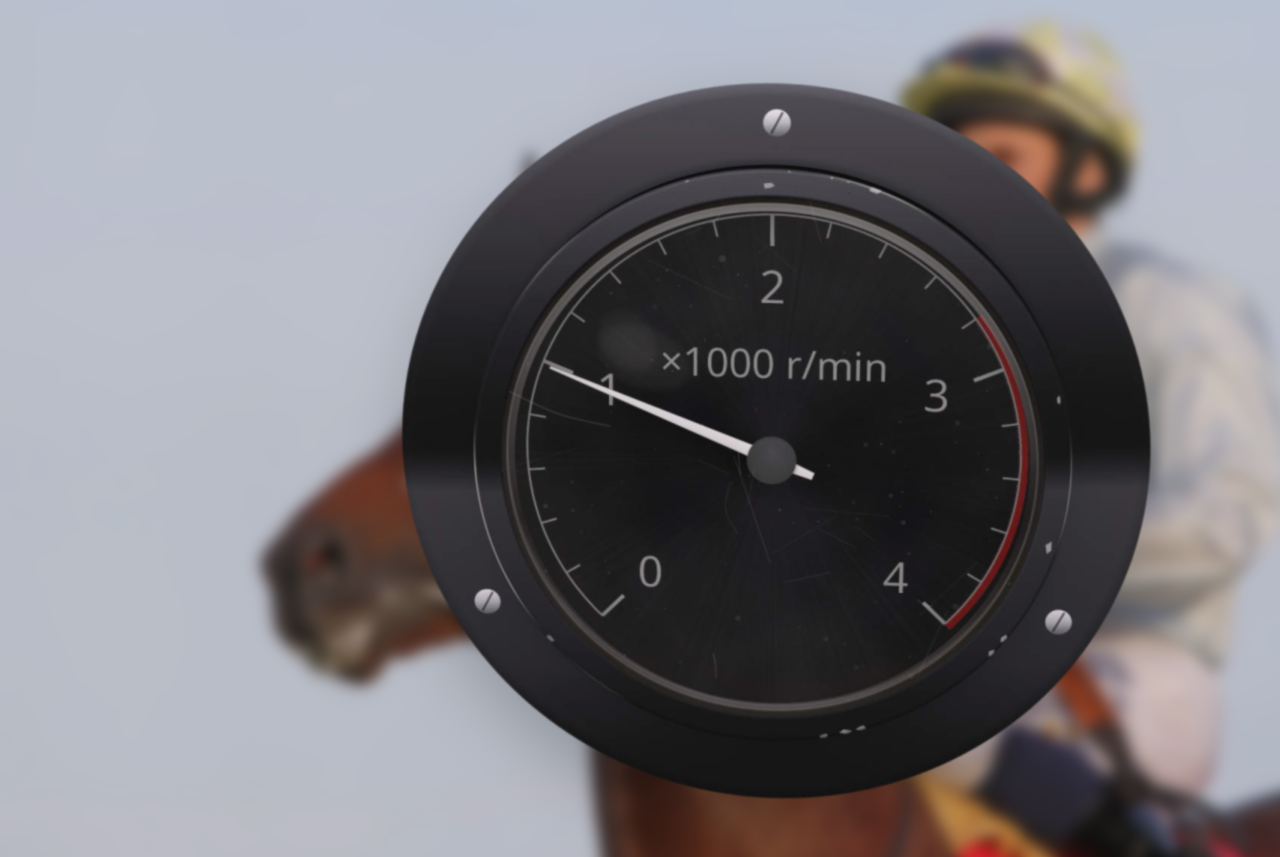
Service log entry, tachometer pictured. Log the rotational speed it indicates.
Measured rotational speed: 1000 rpm
